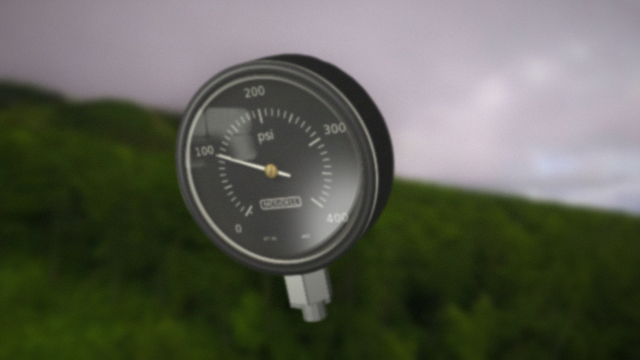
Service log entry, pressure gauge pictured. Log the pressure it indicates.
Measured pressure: 100 psi
